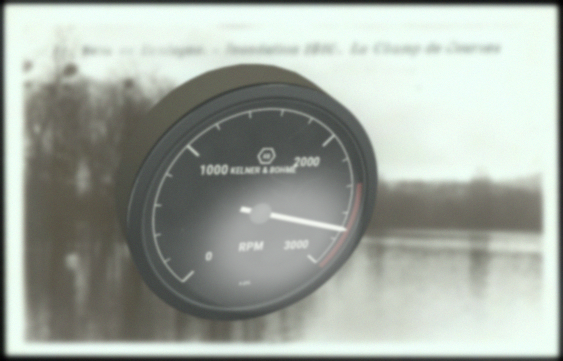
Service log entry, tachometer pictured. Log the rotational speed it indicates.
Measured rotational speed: 2700 rpm
